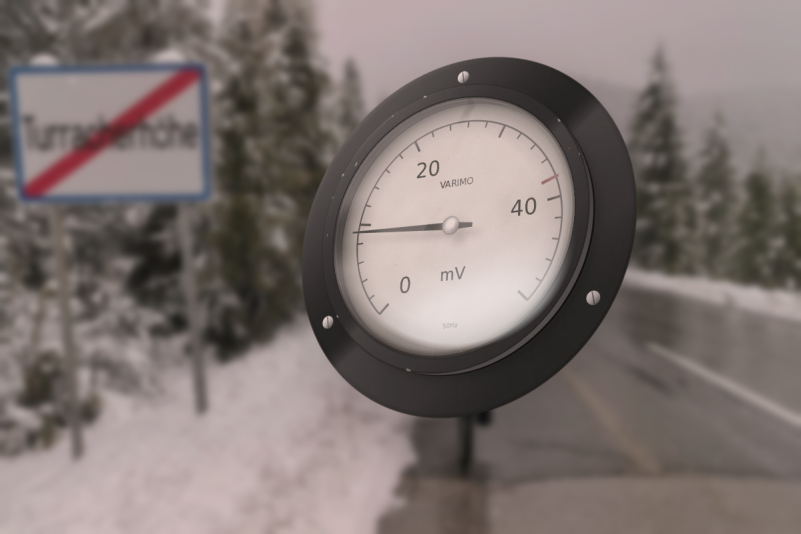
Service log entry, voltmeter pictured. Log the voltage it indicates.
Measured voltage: 9 mV
